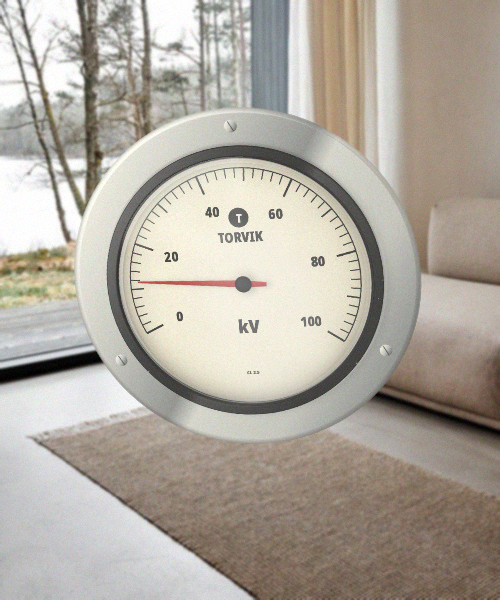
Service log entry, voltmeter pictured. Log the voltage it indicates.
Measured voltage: 12 kV
